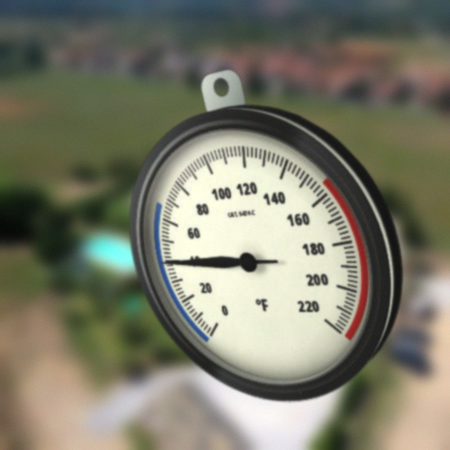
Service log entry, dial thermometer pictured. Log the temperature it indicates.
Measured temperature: 40 °F
